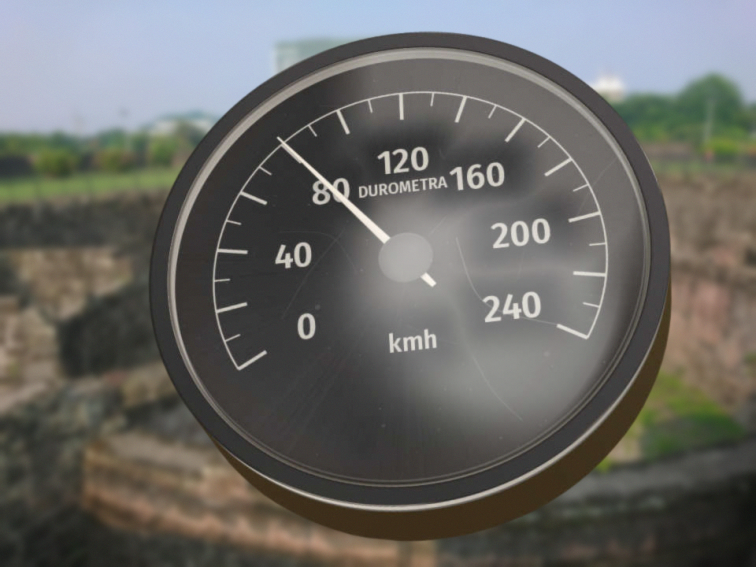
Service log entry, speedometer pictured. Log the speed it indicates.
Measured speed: 80 km/h
